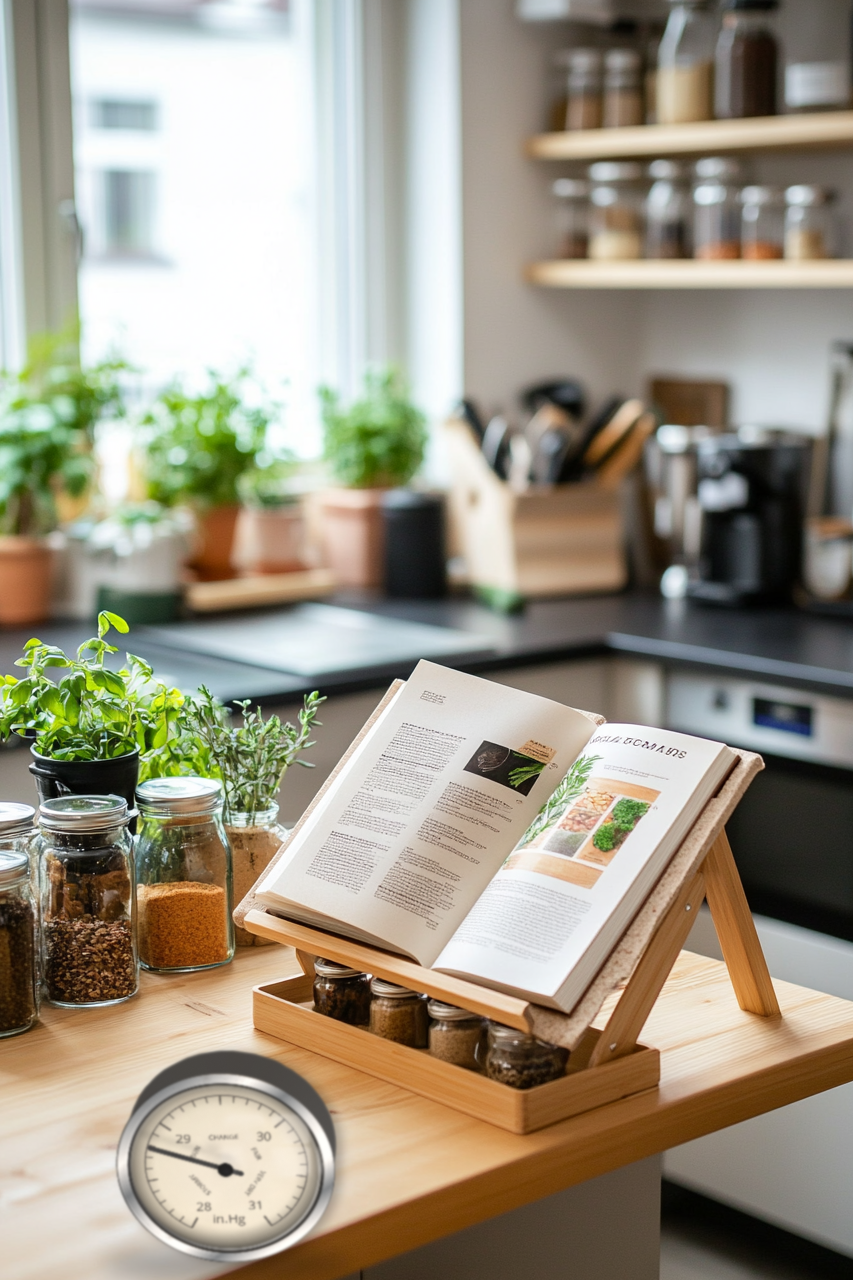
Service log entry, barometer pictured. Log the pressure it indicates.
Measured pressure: 28.8 inHg
